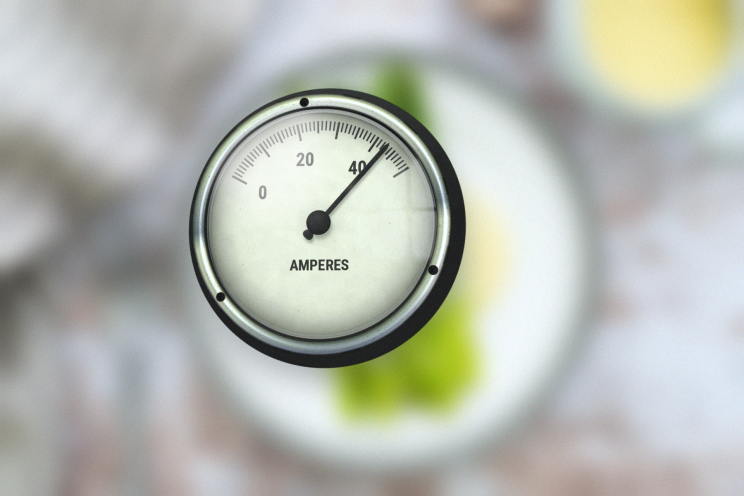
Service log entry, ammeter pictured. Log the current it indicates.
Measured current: 43 A
